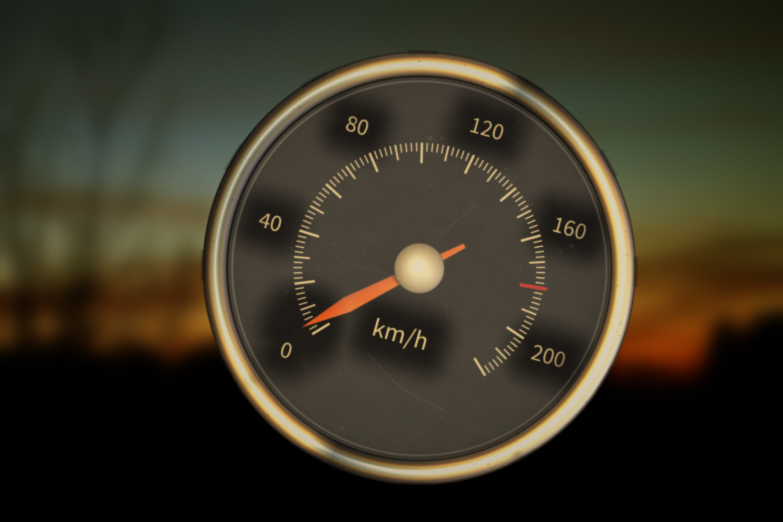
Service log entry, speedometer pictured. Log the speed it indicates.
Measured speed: 4 km/h
